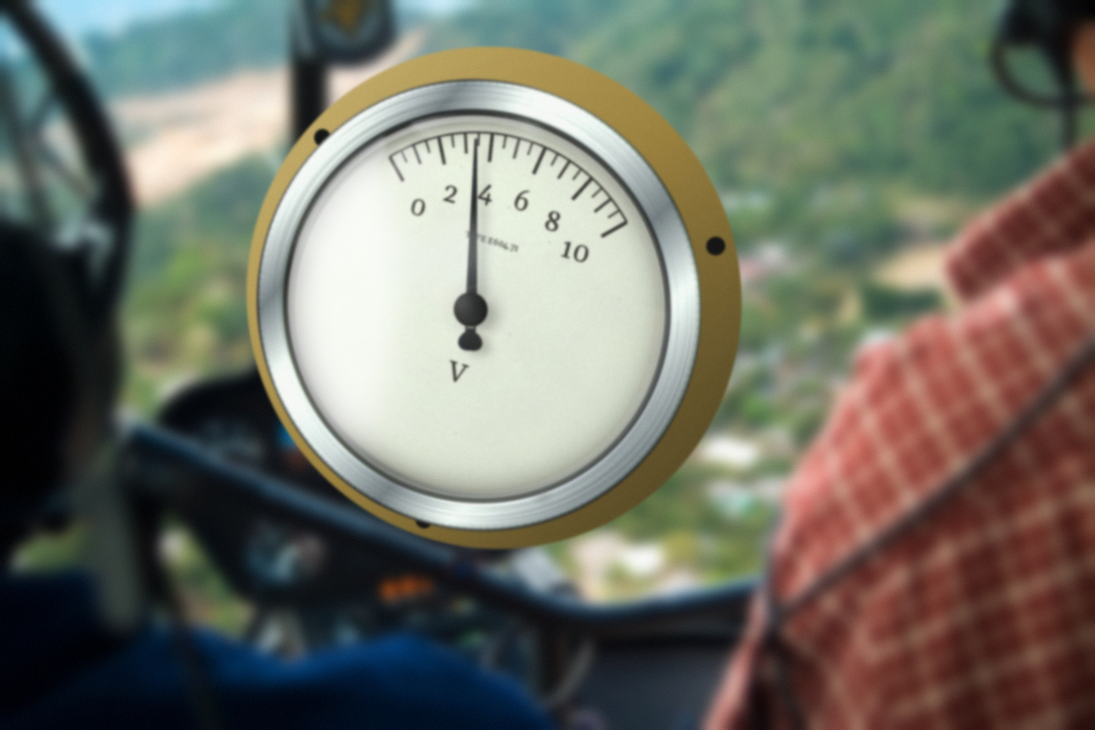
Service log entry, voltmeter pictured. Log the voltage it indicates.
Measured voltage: 3.5 V
